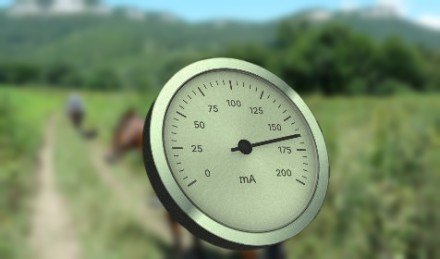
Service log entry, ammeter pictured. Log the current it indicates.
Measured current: 165 mA
